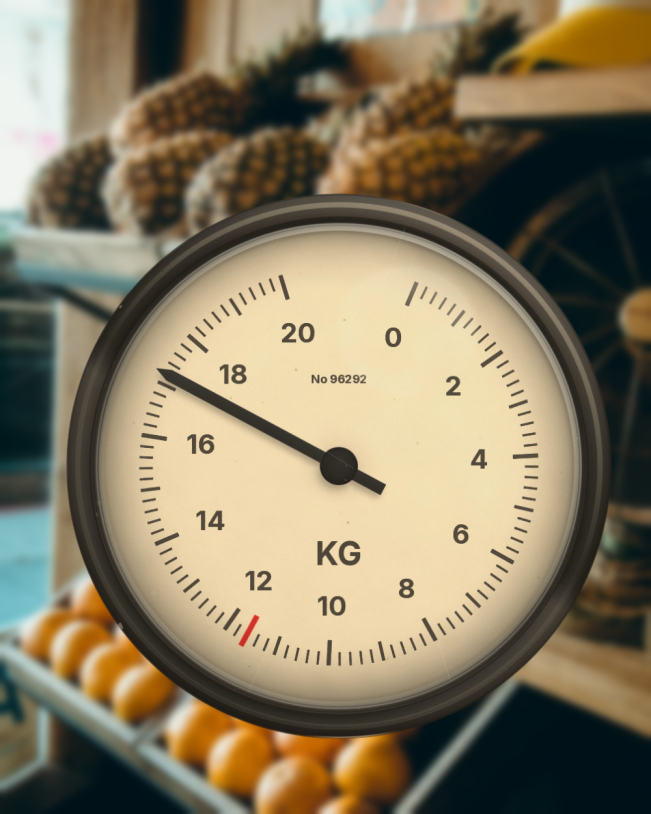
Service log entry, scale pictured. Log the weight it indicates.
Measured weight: 17.2 kg
